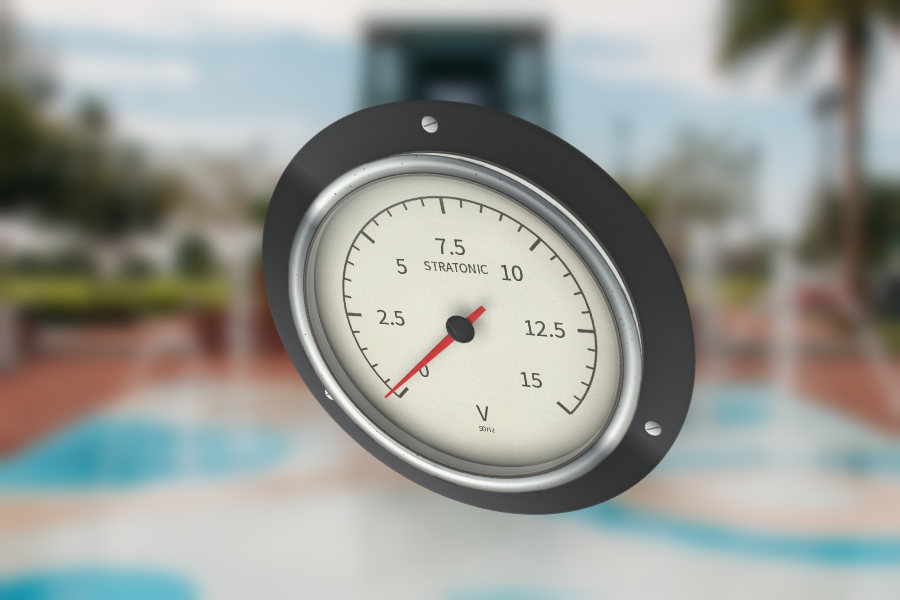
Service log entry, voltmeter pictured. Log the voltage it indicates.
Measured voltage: 0.25 V
